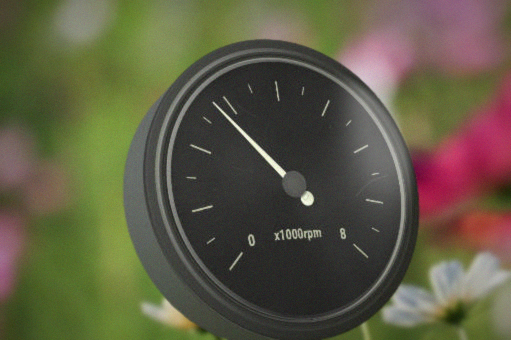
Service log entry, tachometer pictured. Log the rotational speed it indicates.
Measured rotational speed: 2750 rpm
